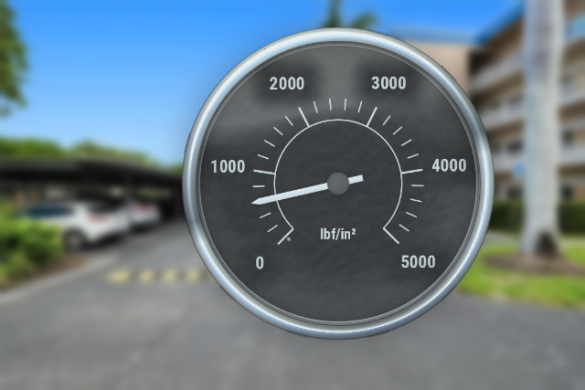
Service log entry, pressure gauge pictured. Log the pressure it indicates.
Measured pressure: 600 psi
